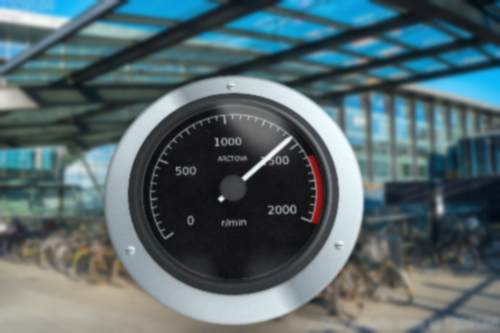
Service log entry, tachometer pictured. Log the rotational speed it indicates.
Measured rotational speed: 1450 rpm
